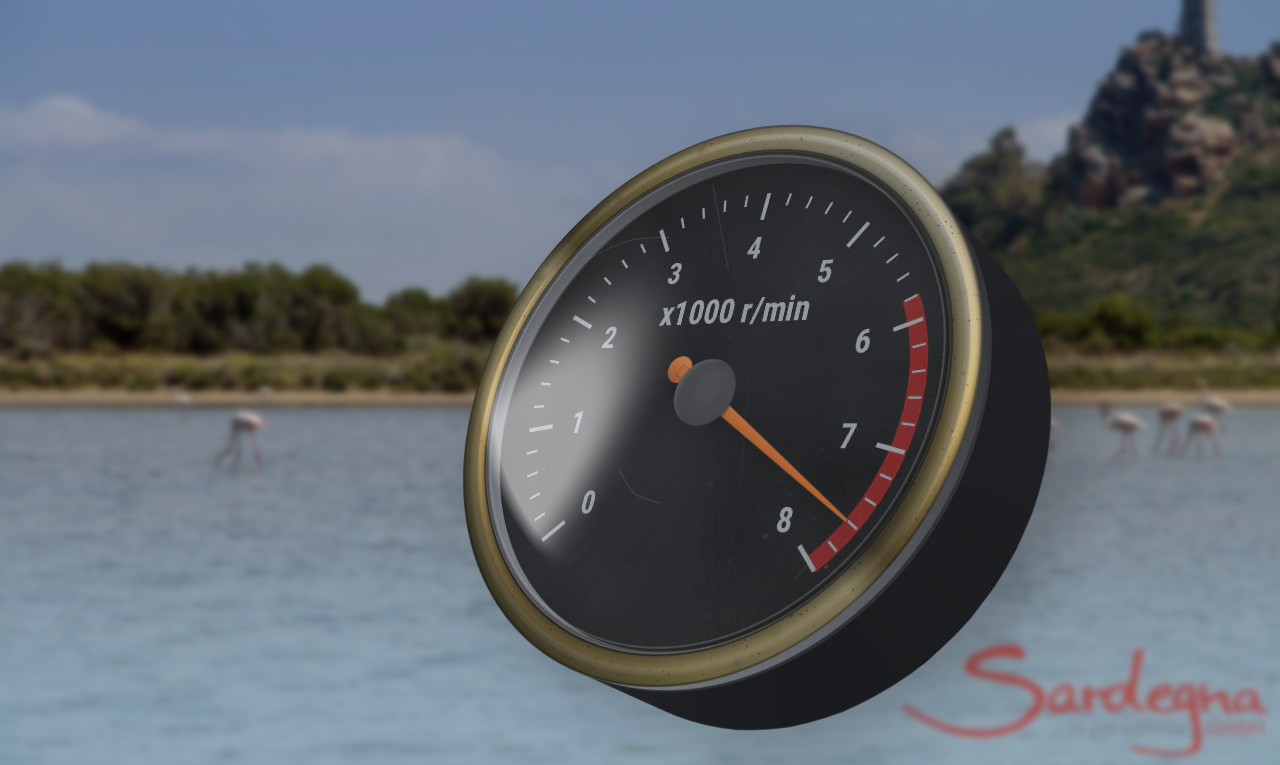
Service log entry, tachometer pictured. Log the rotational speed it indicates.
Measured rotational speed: 7600 rpm
